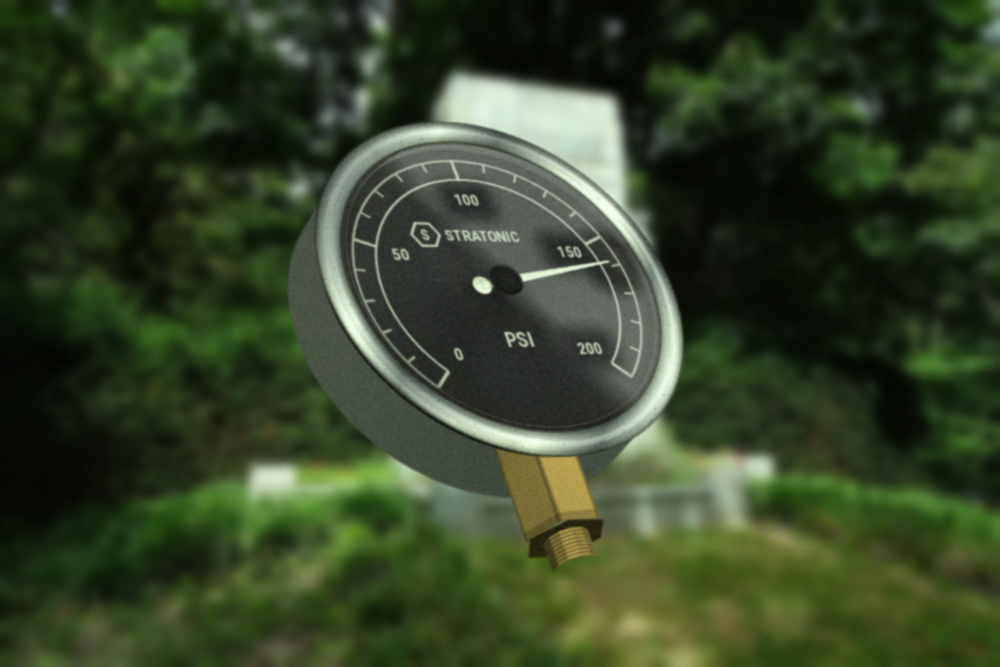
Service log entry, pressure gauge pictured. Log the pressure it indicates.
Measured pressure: 160 psi
